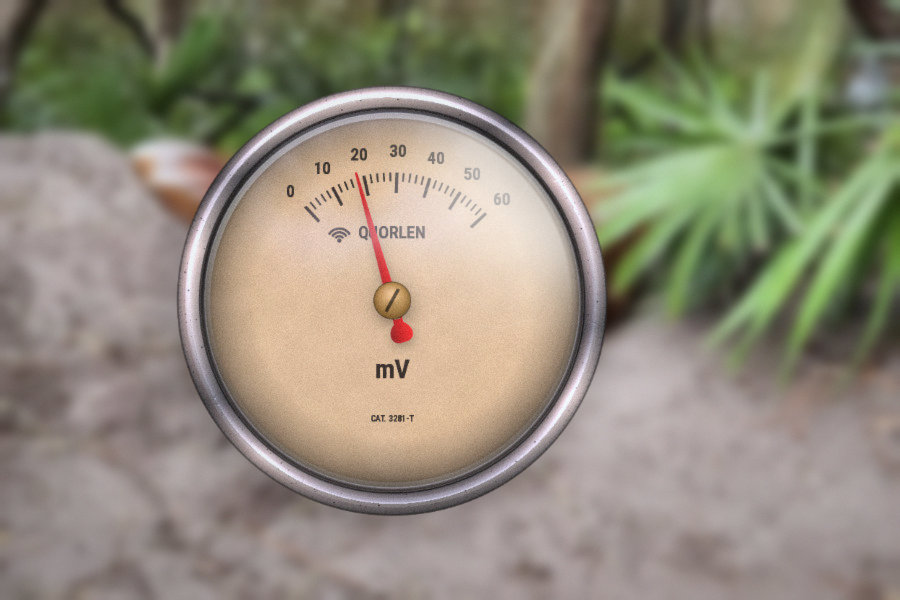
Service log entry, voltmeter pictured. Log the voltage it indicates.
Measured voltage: 18 mV
